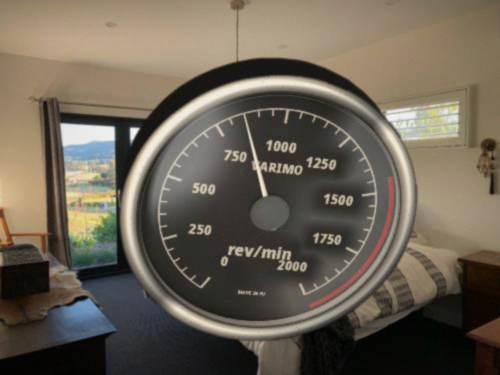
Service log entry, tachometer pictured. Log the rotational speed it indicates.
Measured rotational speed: 850 rpm
